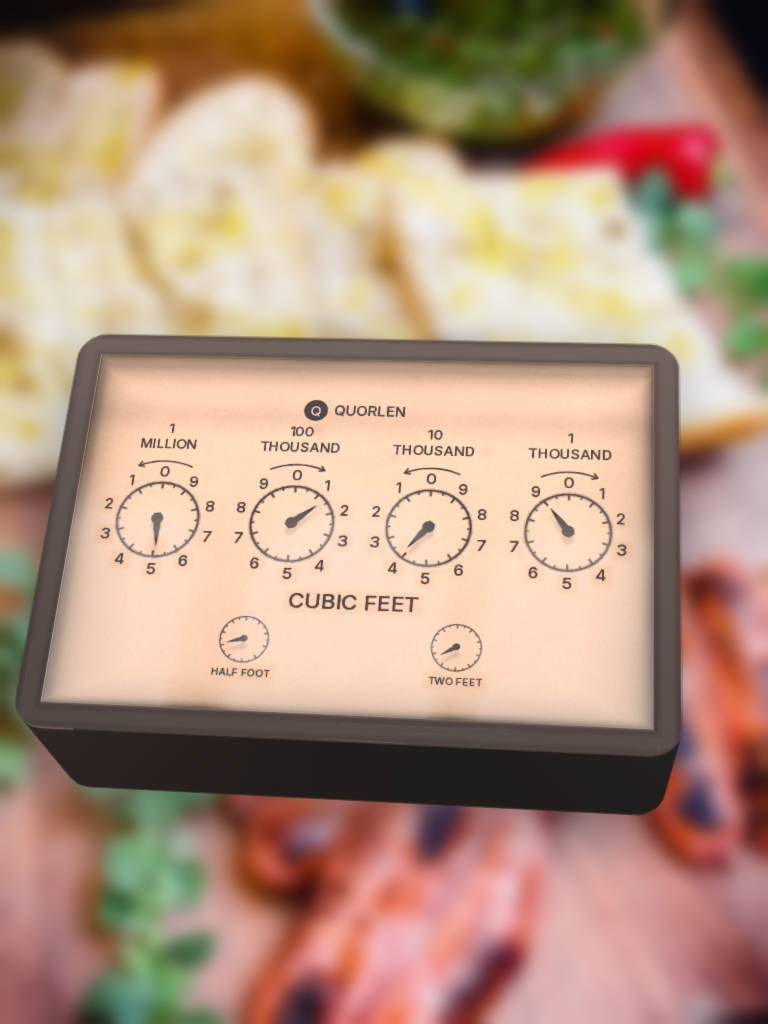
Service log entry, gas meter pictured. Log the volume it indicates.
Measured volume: 513900 ft³
